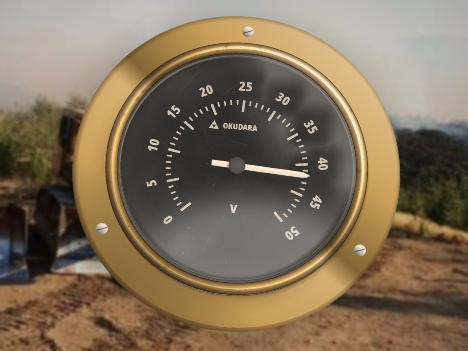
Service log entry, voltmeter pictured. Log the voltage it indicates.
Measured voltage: 42 V
